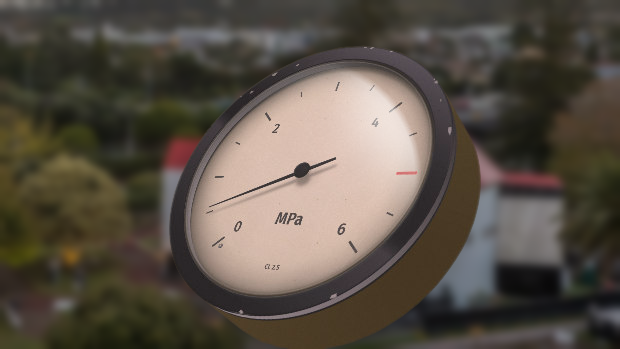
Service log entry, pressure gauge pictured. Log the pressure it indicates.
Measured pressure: 0.5 MPa
